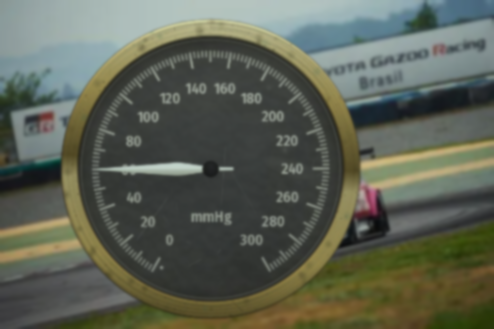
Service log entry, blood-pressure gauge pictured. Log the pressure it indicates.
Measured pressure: 60 mmHg
